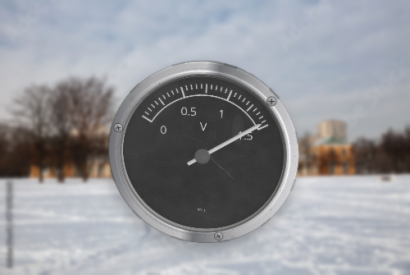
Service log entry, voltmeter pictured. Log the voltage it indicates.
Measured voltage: 1.45 V
